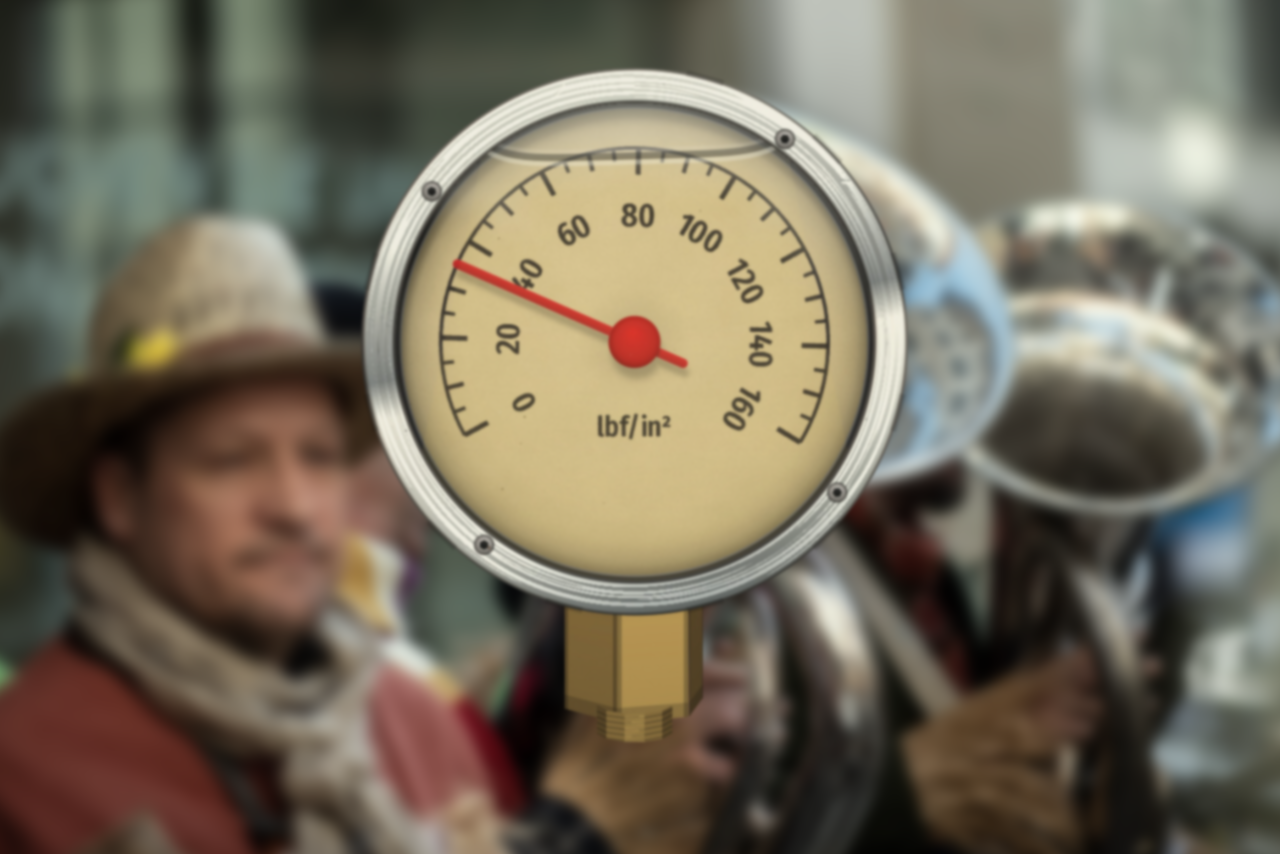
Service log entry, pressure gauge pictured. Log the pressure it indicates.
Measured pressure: 35 psi
